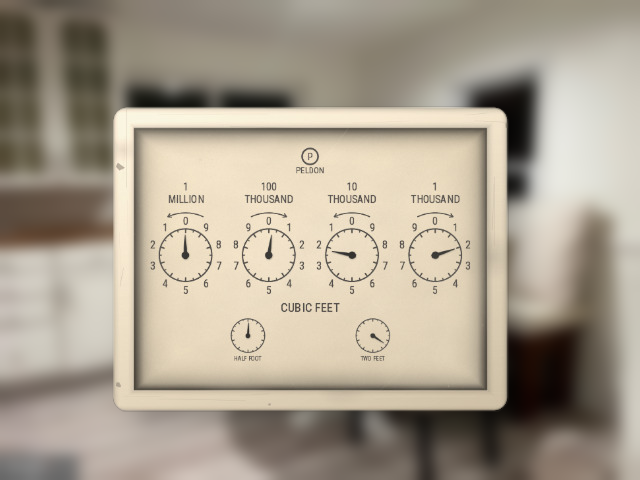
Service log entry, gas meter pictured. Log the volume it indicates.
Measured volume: 2200 ft³
